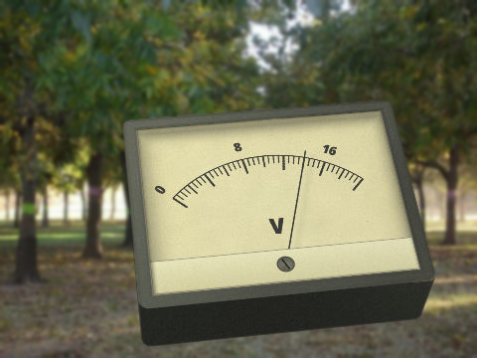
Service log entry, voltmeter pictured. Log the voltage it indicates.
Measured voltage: 14 V
